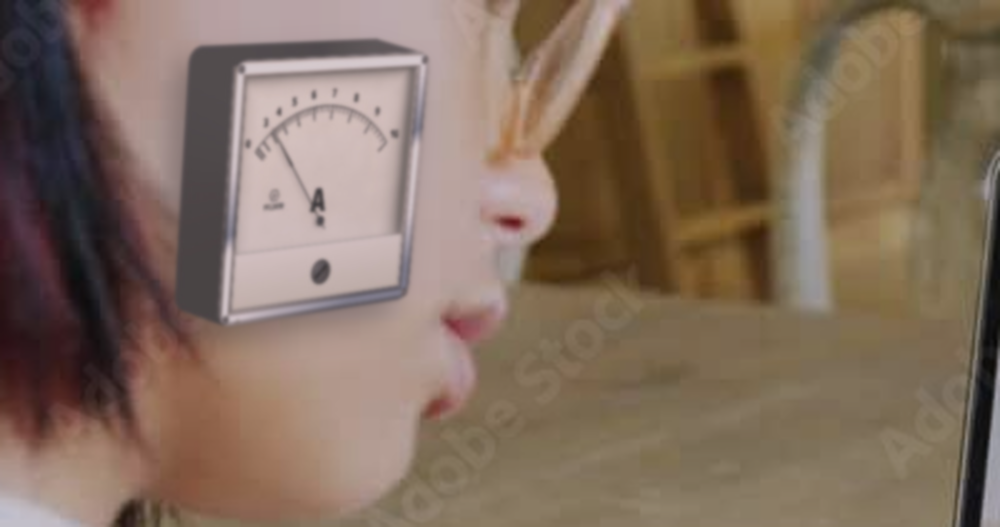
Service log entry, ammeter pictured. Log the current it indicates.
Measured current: 3 A
